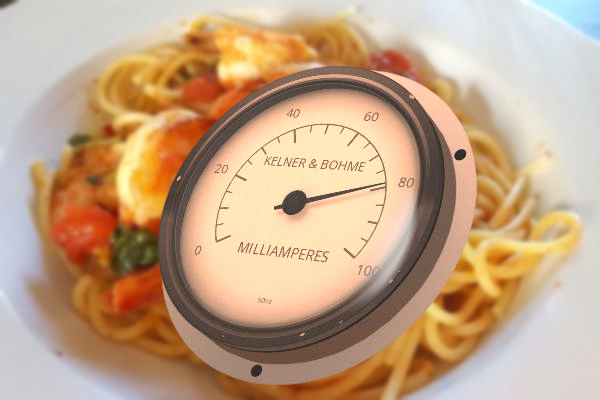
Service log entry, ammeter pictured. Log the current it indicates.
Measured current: 80 mA
